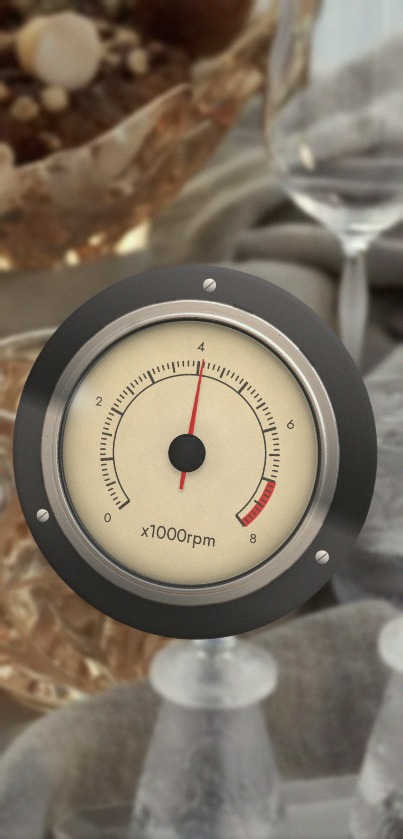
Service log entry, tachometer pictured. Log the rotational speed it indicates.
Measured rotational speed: 4100 rpm
